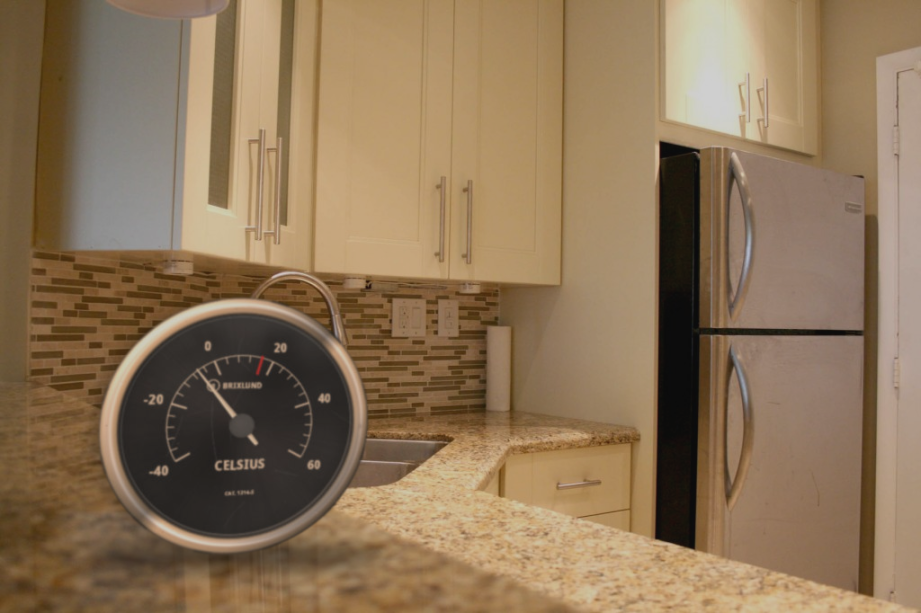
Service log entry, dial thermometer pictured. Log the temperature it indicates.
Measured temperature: -6 °C
